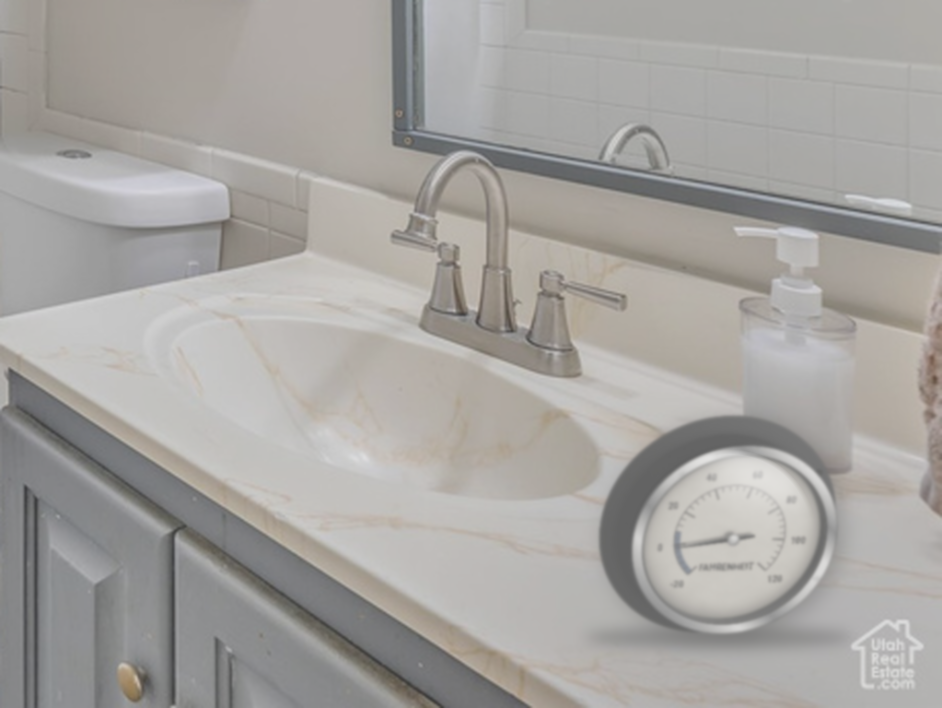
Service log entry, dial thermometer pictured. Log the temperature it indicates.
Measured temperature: 0 °F
